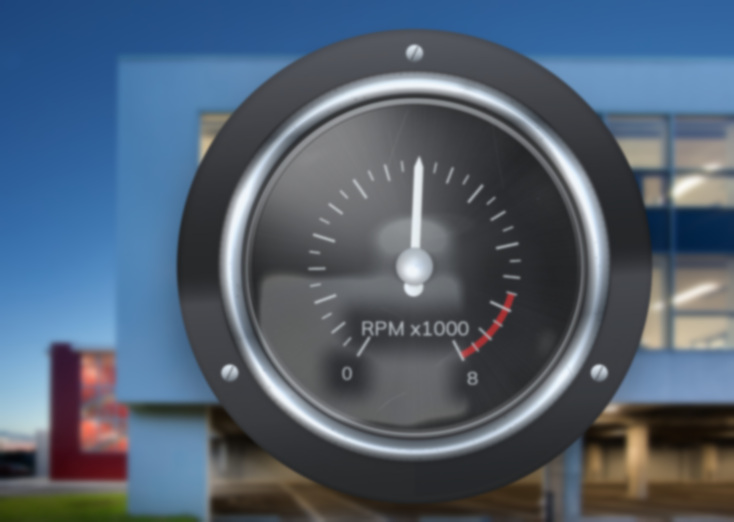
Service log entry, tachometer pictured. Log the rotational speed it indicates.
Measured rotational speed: 4000 rpm
